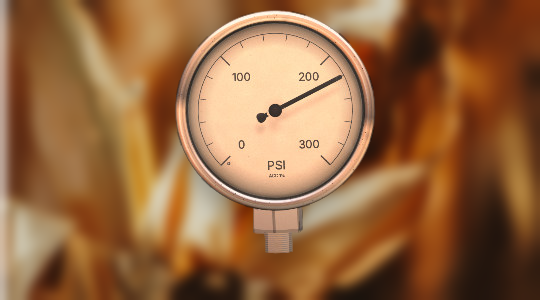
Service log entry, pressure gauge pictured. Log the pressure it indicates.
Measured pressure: 220 psi
